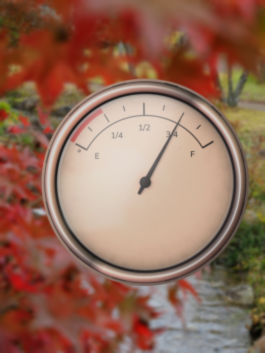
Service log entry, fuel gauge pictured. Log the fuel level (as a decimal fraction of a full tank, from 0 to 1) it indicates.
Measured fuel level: 0.75
